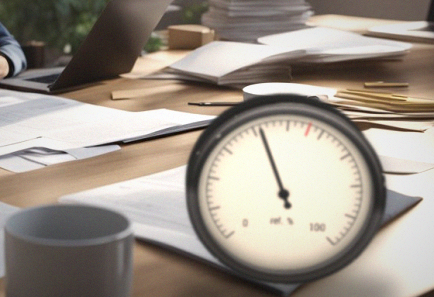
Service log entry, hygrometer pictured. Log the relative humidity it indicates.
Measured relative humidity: 42 %
